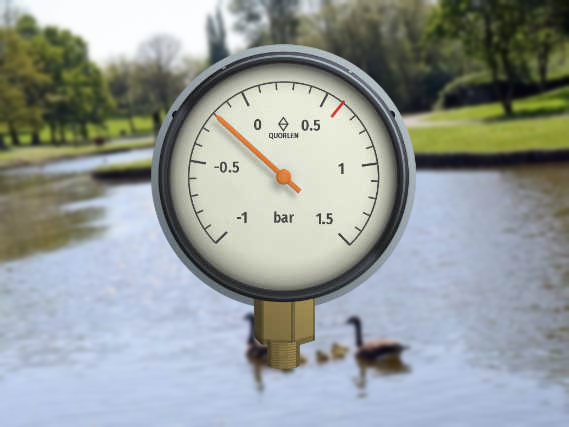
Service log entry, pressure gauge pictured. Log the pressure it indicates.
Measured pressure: -0.2 bar
